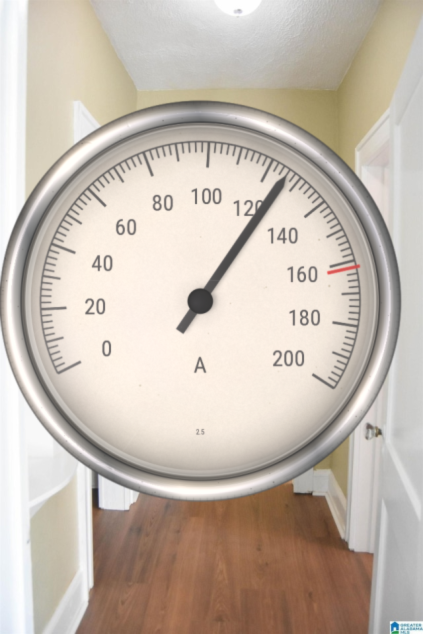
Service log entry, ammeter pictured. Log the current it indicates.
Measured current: 126 A
